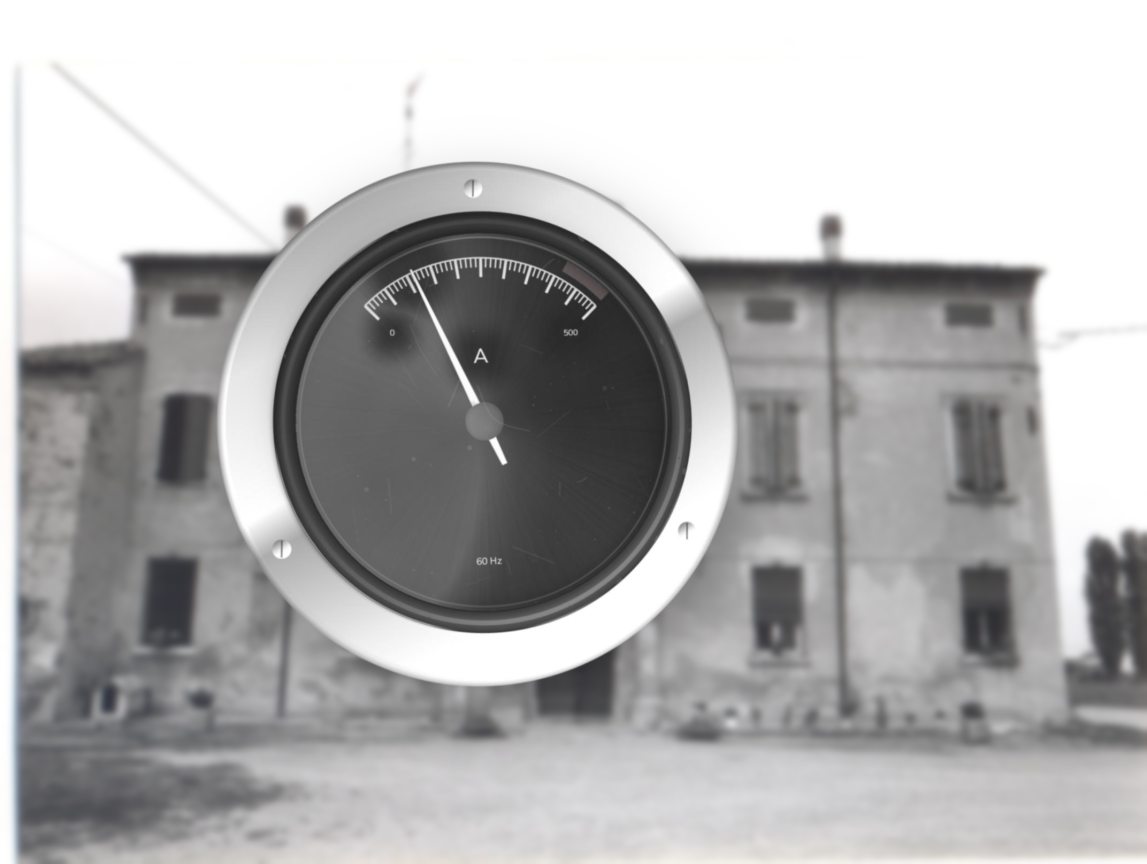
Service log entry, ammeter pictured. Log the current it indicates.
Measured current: 110 A
